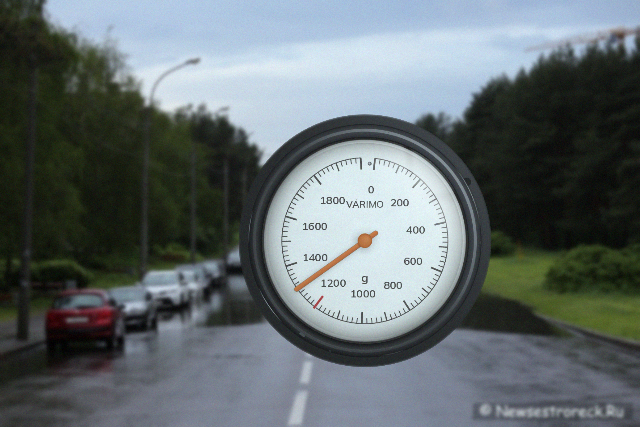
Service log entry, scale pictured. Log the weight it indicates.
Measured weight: 1300 g
